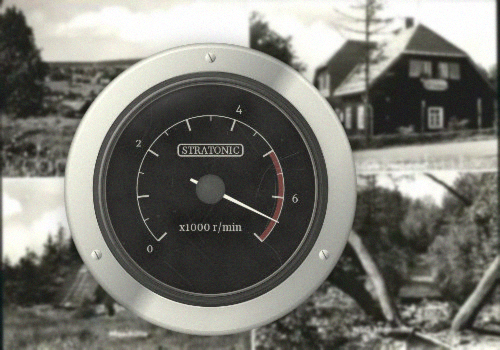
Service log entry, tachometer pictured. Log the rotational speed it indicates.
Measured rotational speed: 6500 rpm
